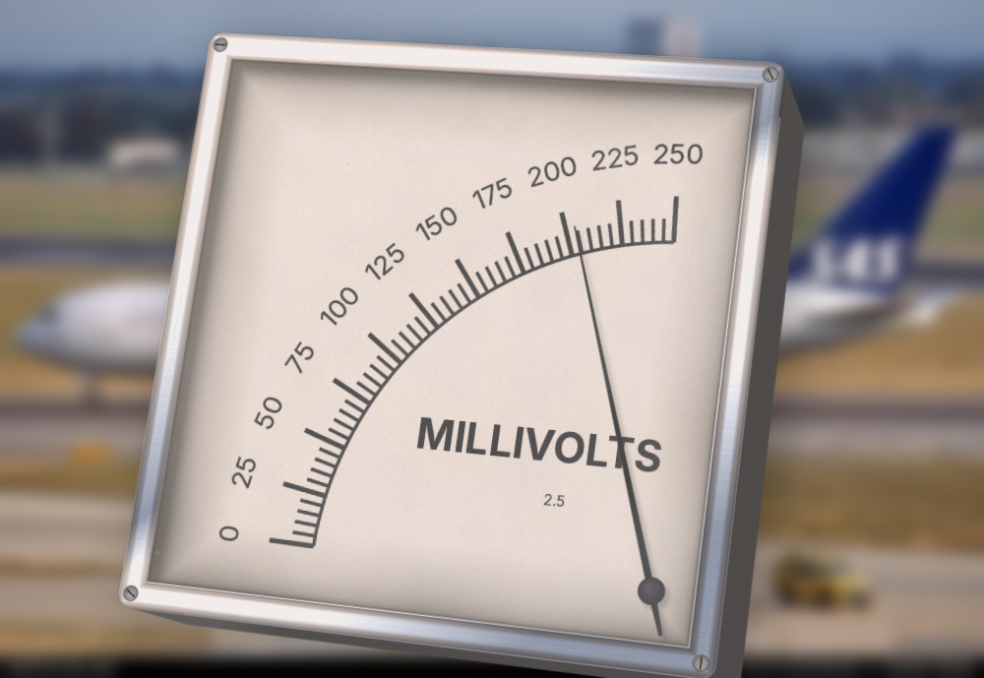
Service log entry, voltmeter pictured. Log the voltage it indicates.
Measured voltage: 205 mV
